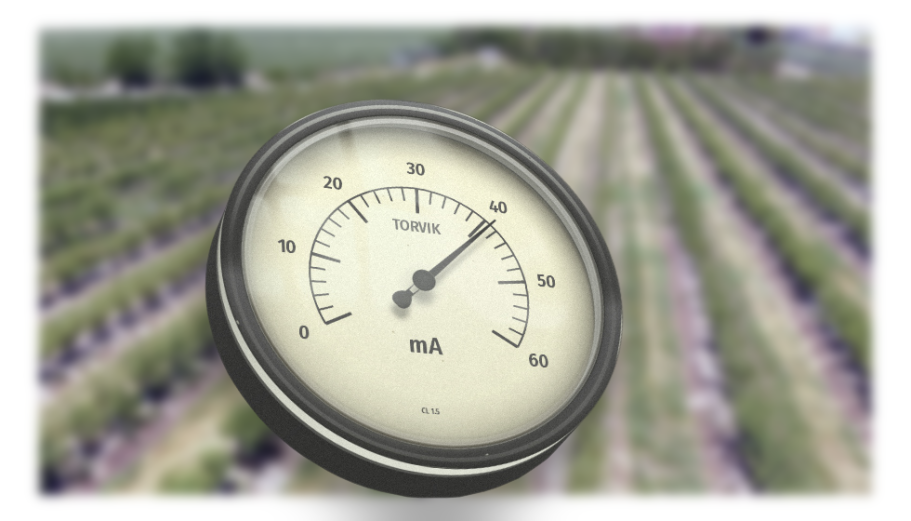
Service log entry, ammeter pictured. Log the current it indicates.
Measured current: 41 mA
